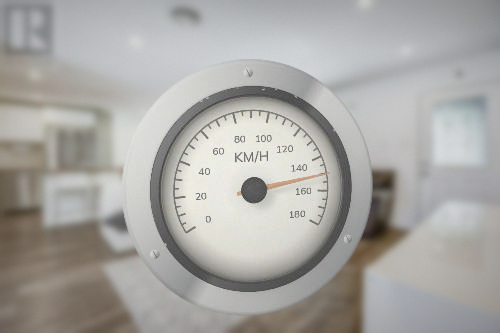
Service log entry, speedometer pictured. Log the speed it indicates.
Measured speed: 150 km/h
